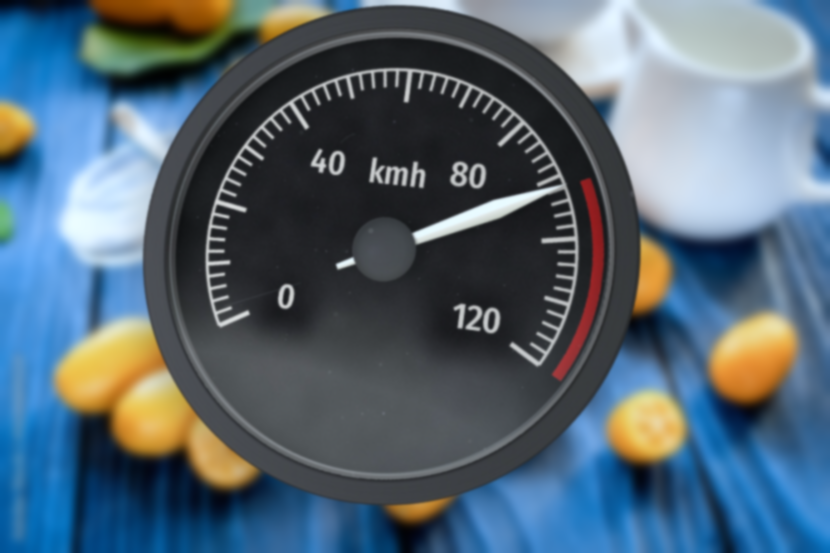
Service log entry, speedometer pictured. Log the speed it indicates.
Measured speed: 92 km/h
